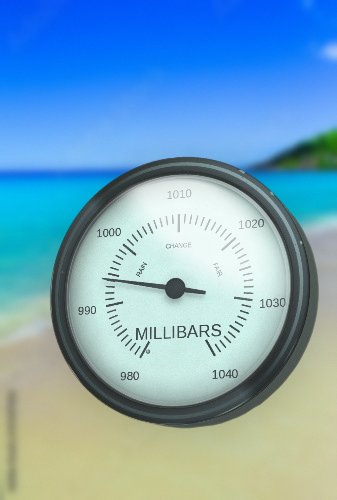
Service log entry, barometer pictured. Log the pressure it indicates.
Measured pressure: 994 mbar
